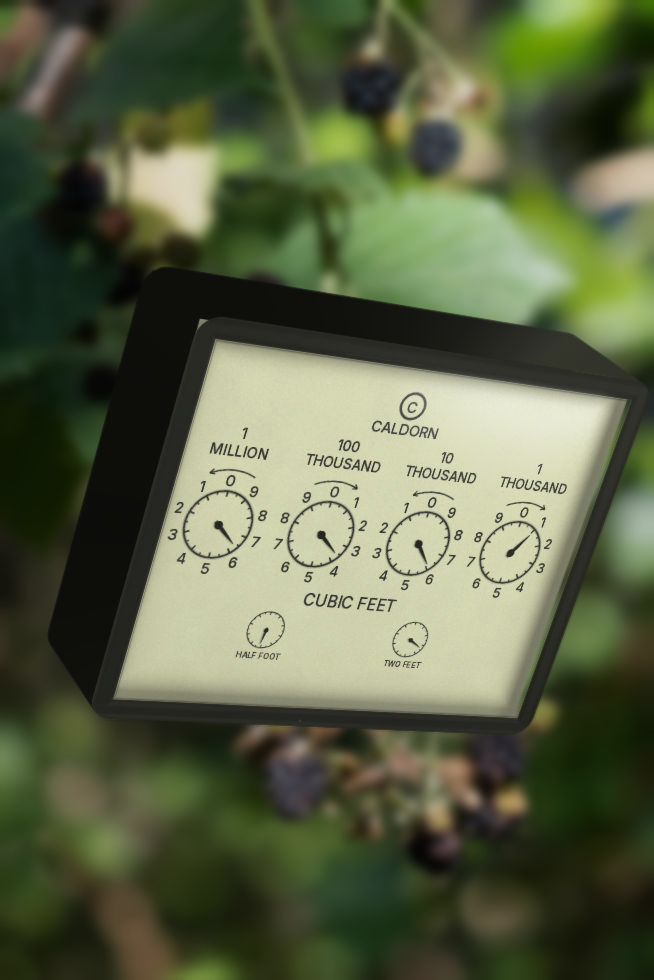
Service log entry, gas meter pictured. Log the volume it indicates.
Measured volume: 636100 ft³
